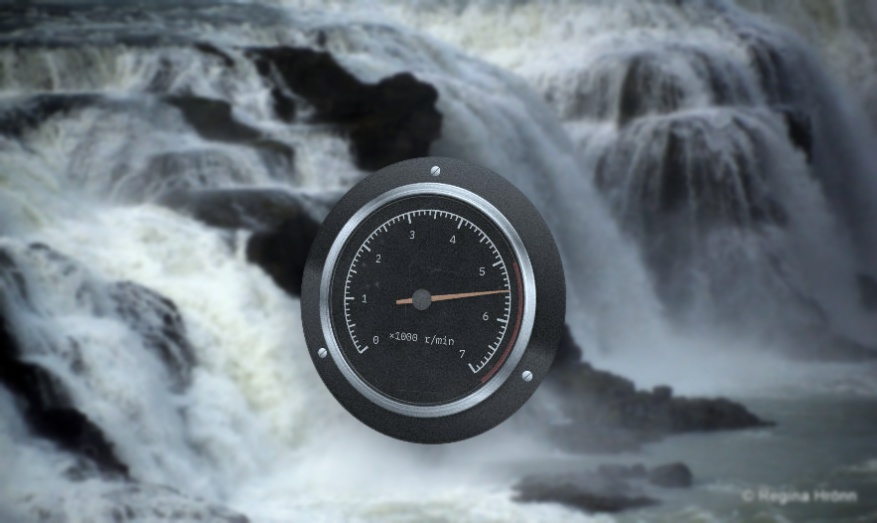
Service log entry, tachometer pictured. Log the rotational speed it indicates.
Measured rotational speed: 5500 rpm
